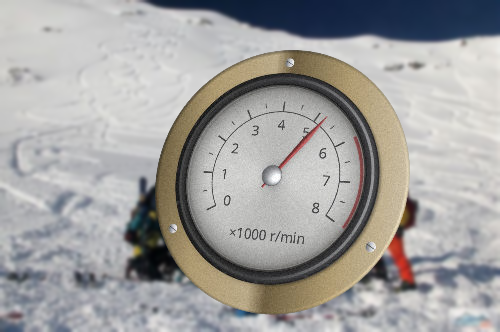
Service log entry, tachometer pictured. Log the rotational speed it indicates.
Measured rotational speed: 5250 rpm
